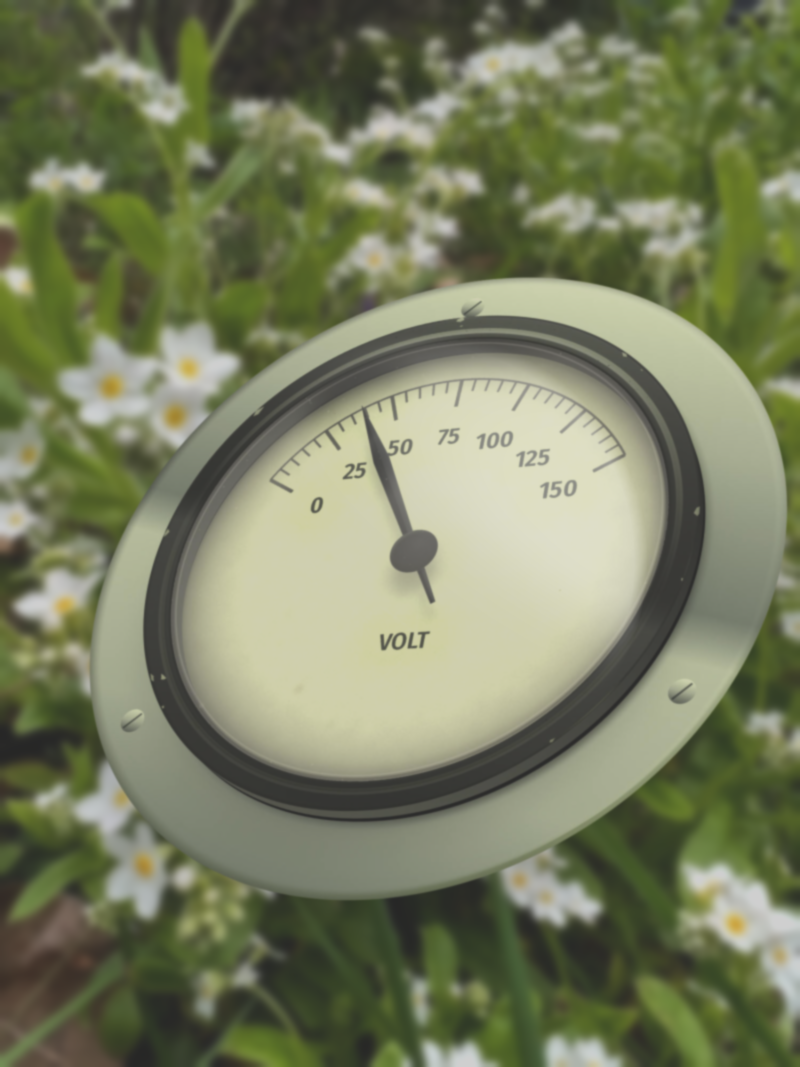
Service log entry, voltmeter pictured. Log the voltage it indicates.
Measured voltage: 40 V
